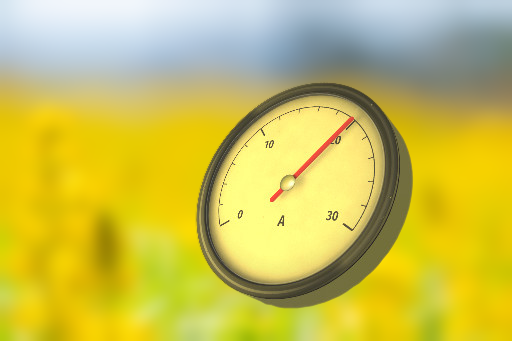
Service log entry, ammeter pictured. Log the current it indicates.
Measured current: 20 A
